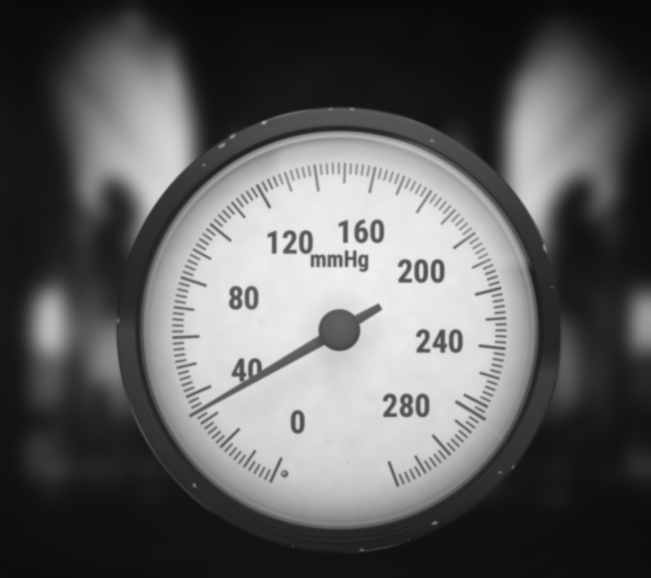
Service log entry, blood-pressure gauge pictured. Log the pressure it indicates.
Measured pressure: 34 mmHg
